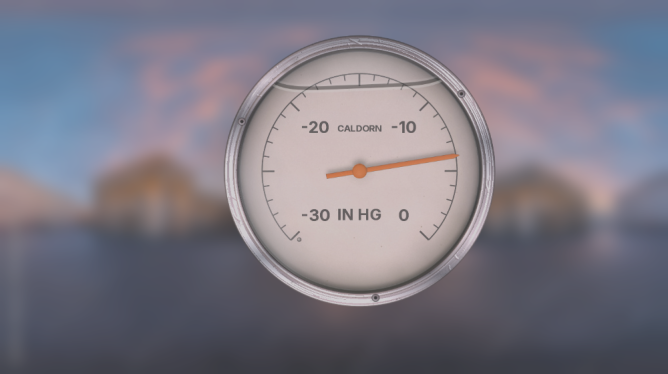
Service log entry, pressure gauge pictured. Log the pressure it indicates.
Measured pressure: -6 inHg
